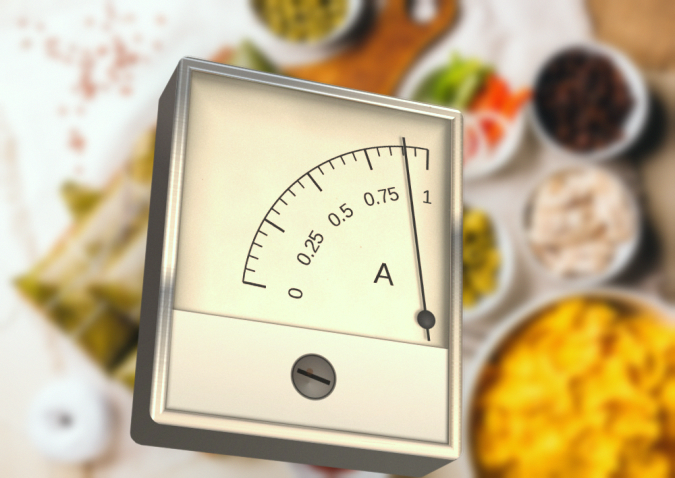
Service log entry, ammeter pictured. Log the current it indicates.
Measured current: 0.9 A
